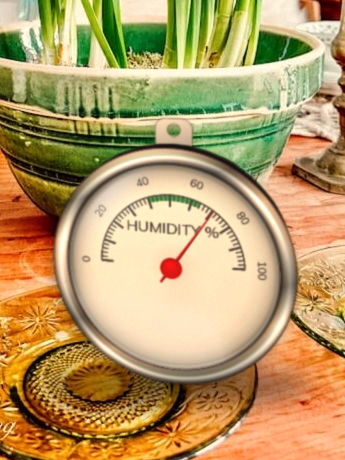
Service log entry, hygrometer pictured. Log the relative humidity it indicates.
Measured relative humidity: 70 %
